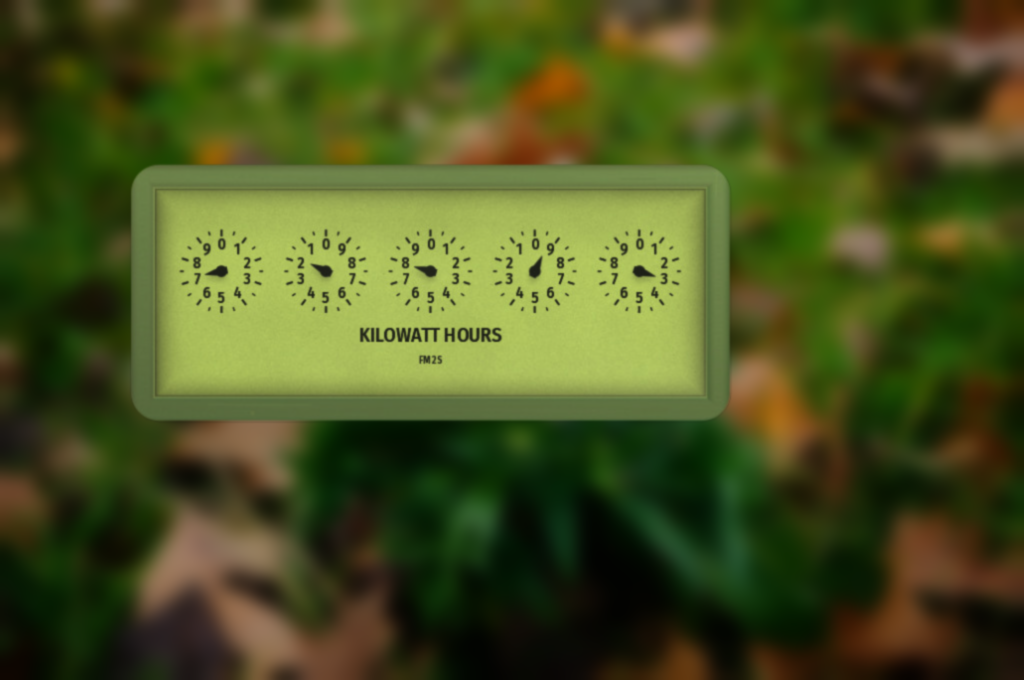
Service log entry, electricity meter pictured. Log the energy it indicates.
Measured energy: 71793 kWh
